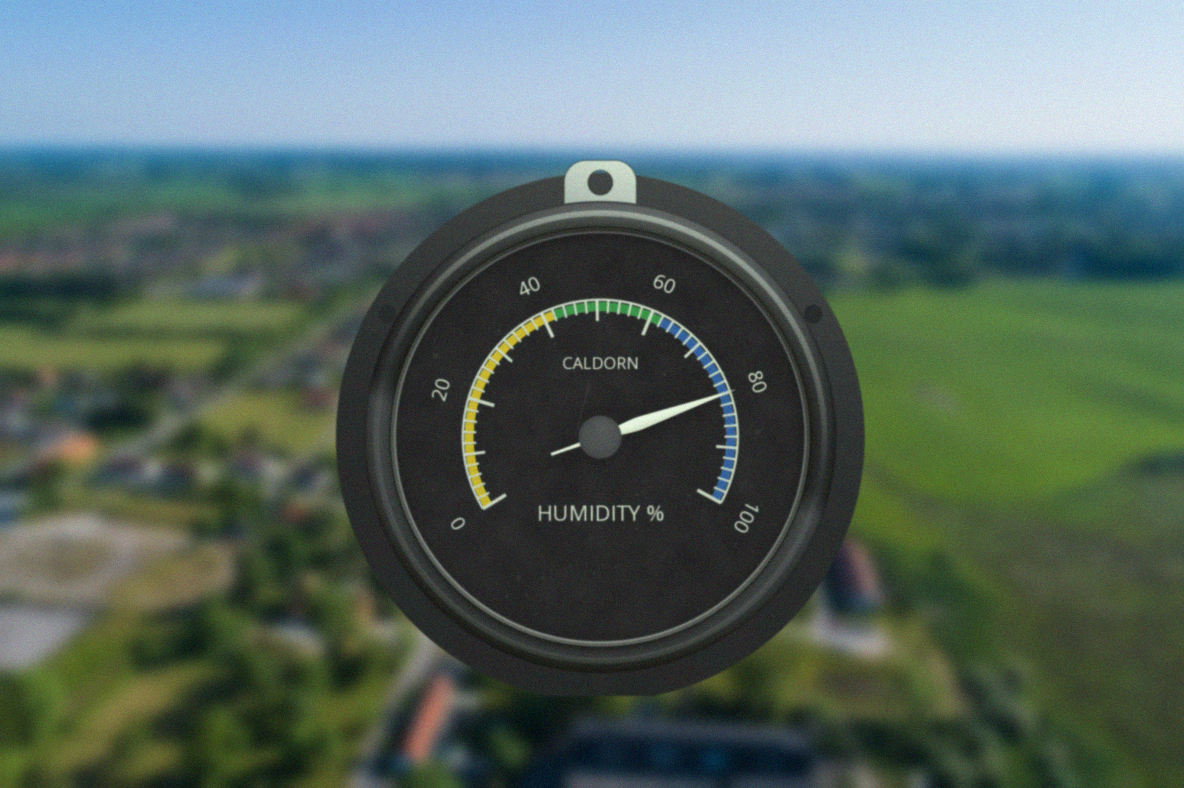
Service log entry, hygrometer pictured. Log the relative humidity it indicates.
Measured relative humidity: 80 %
